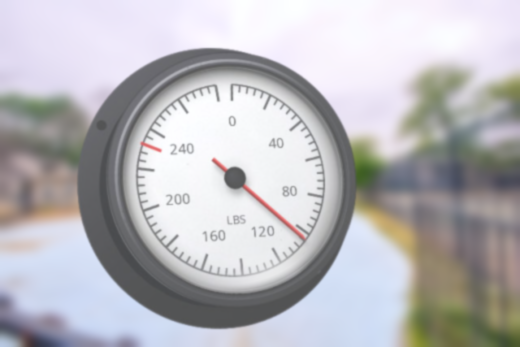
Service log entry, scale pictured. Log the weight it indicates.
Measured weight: 104 lb
